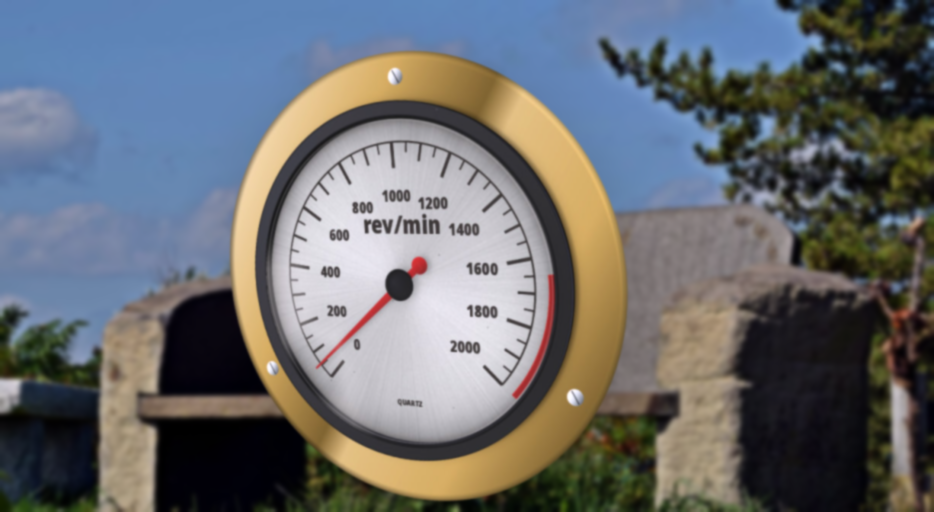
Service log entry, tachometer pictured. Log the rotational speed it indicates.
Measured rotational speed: 50 rpm
